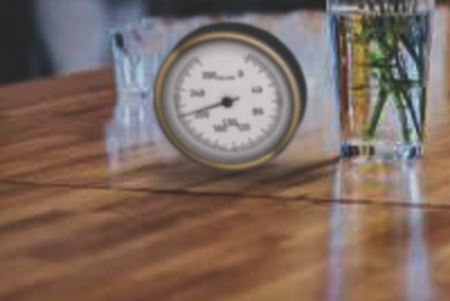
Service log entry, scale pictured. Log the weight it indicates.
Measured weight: 210 lb
